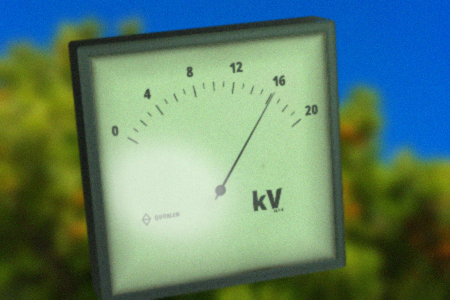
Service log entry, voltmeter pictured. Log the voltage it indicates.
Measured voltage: 16 kV
